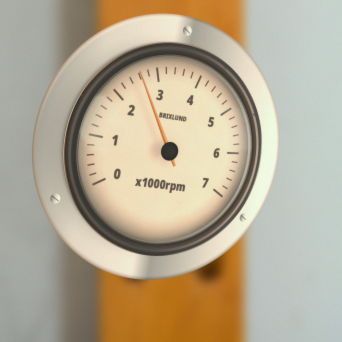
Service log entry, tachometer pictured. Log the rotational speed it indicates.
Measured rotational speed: 2600 rpm
